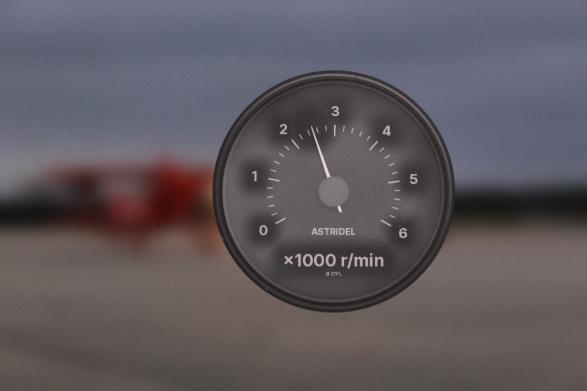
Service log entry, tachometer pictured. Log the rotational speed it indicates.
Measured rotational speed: 2500 rpm
